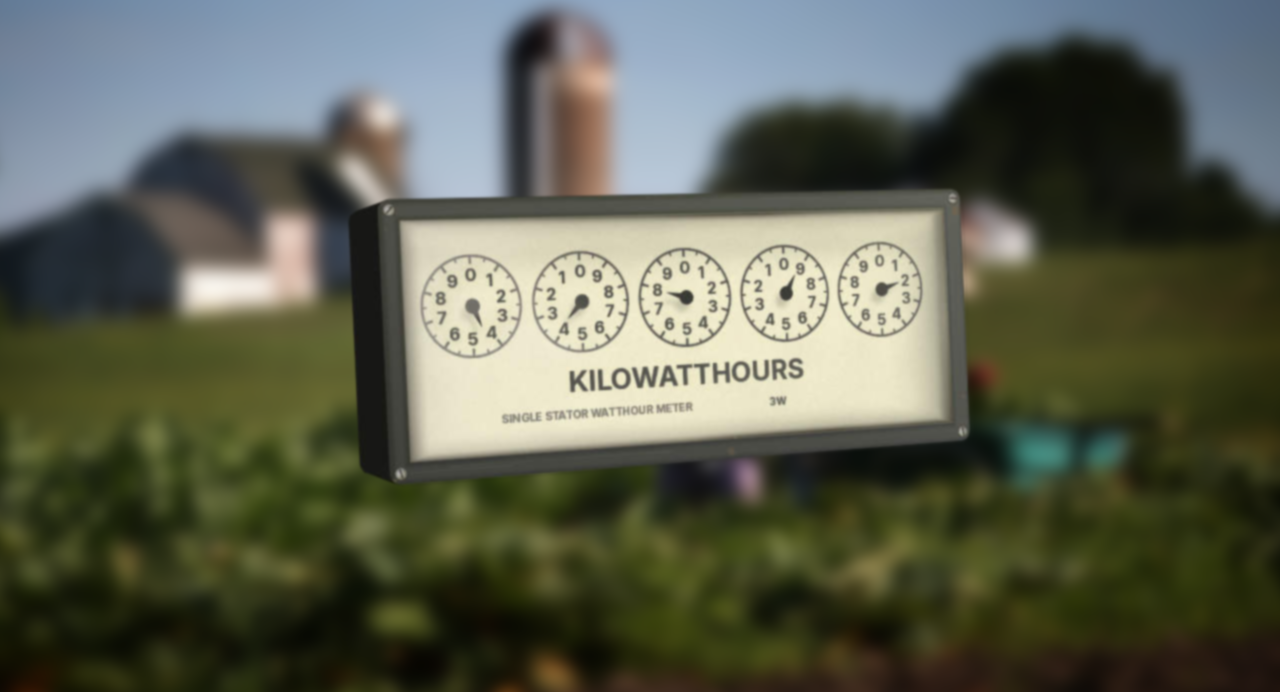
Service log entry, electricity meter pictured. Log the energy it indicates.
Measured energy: 43792 kWh
